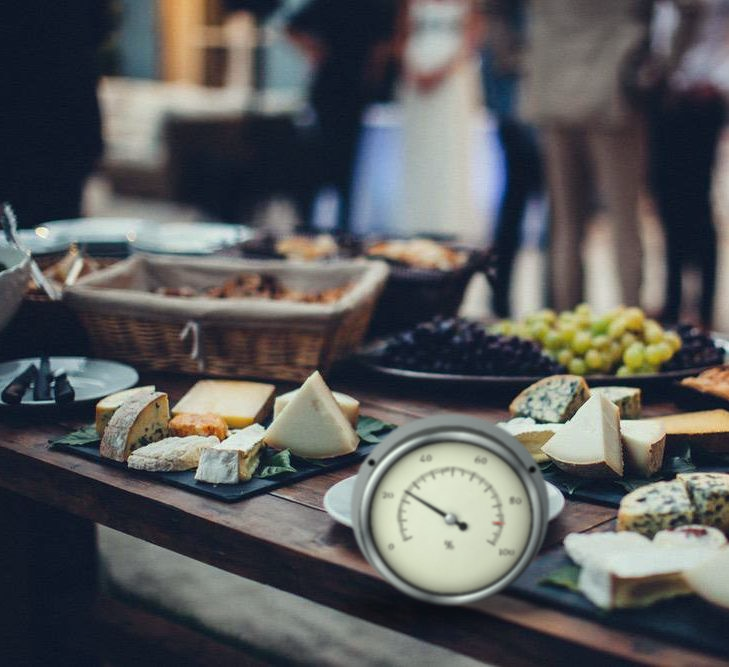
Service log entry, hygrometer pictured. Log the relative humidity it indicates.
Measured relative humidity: 25 %
